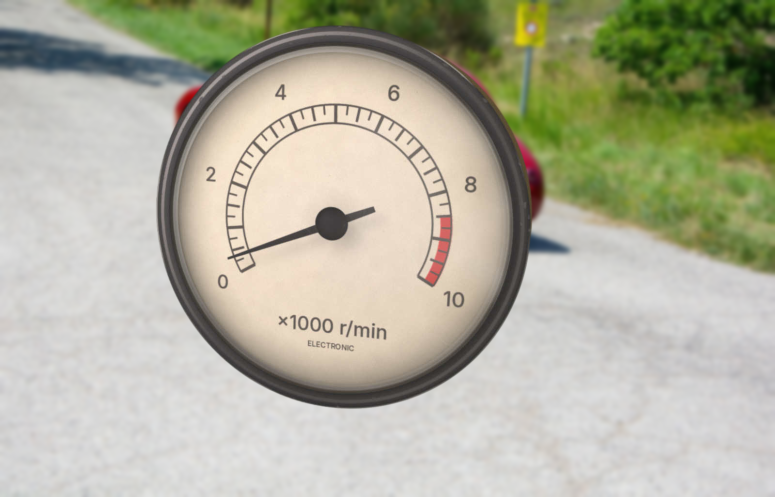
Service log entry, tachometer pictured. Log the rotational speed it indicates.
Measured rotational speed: 375 rpm
